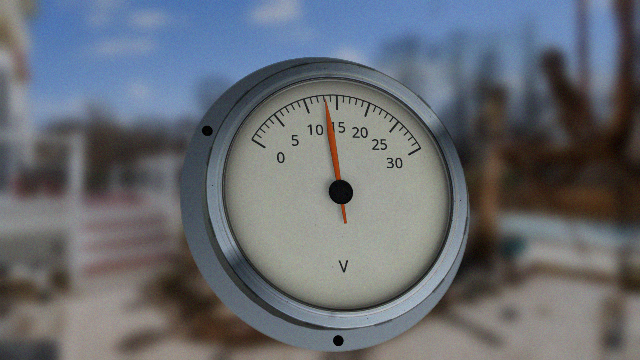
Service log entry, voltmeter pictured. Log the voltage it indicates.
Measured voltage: 13 V
